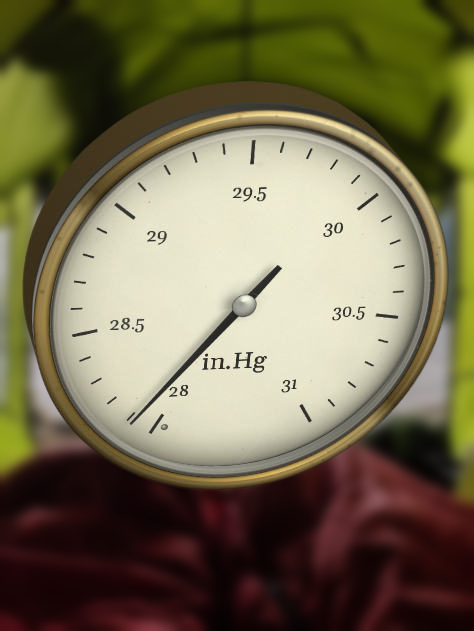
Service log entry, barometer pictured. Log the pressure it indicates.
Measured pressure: 28.1 inHg
